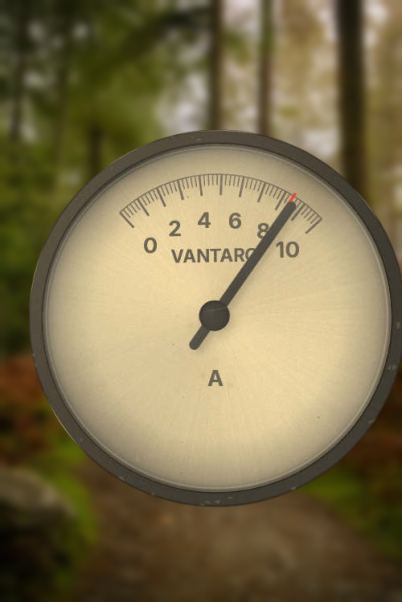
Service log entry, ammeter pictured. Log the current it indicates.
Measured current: 8.6 A
